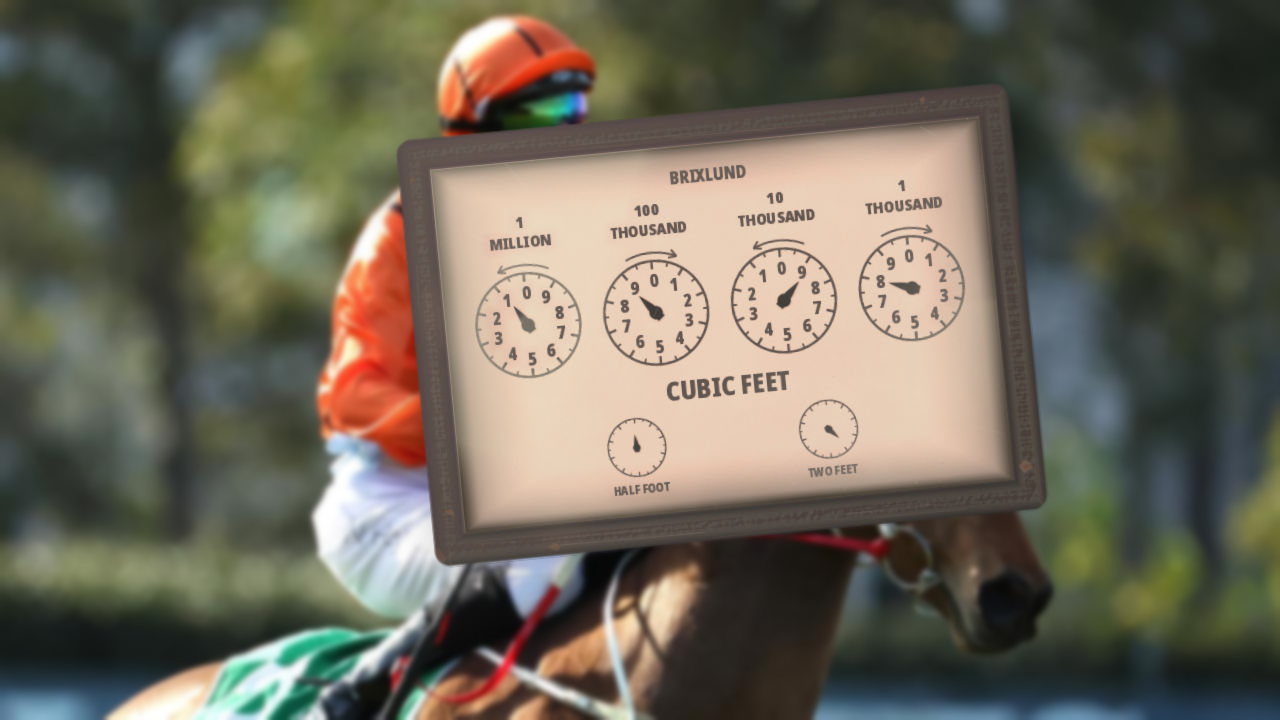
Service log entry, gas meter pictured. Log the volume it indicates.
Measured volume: 88800 ft³
